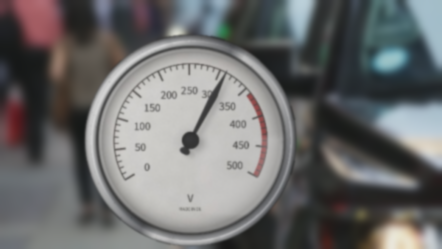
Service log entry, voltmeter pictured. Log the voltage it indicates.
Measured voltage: 310 V
